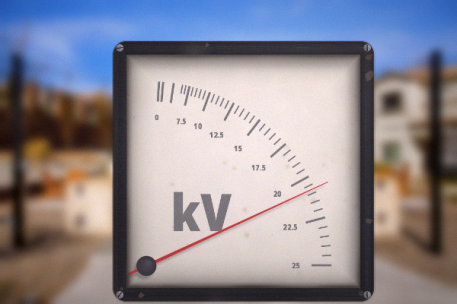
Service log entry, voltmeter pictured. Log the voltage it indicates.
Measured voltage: 20.75 kV
